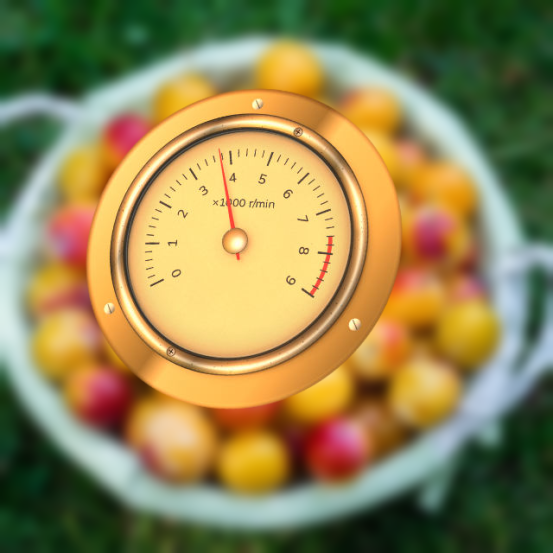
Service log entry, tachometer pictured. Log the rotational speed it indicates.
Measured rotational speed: 3800 rpm
